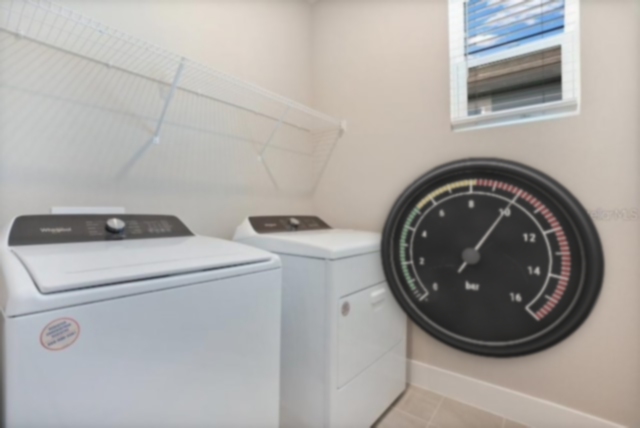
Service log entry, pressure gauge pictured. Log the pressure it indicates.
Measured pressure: 10 bar
